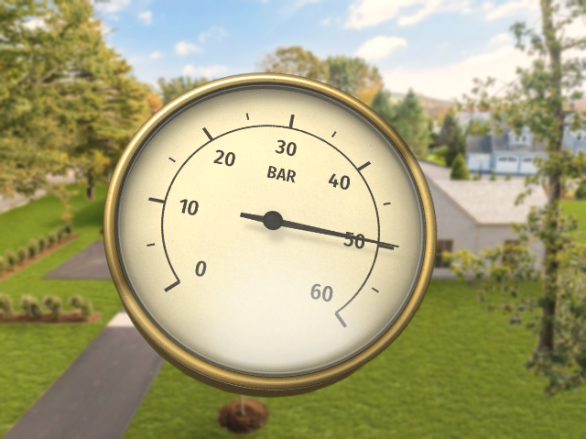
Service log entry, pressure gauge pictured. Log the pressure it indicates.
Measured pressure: 50 bar
